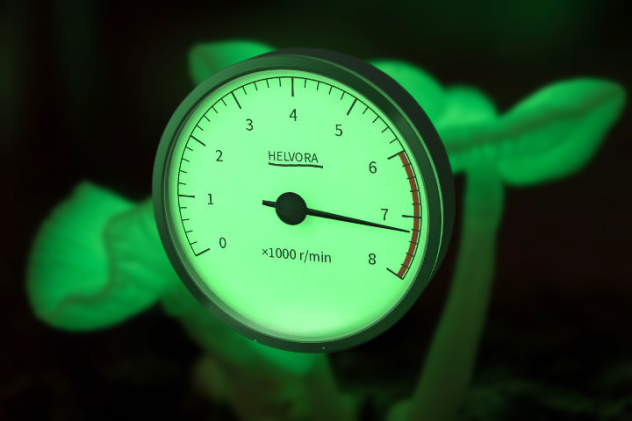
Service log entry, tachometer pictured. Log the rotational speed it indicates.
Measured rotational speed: 7200 rpm
